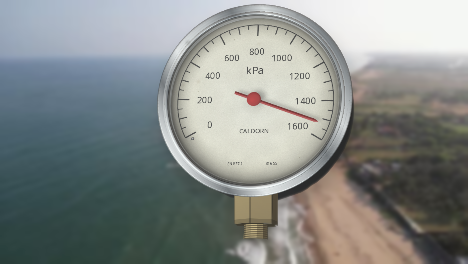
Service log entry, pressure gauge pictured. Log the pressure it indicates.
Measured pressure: 1525 kPa
